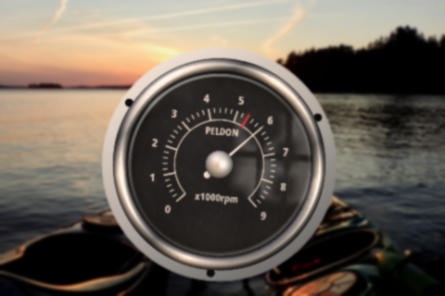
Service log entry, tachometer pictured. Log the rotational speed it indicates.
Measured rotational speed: 6000 rpm
